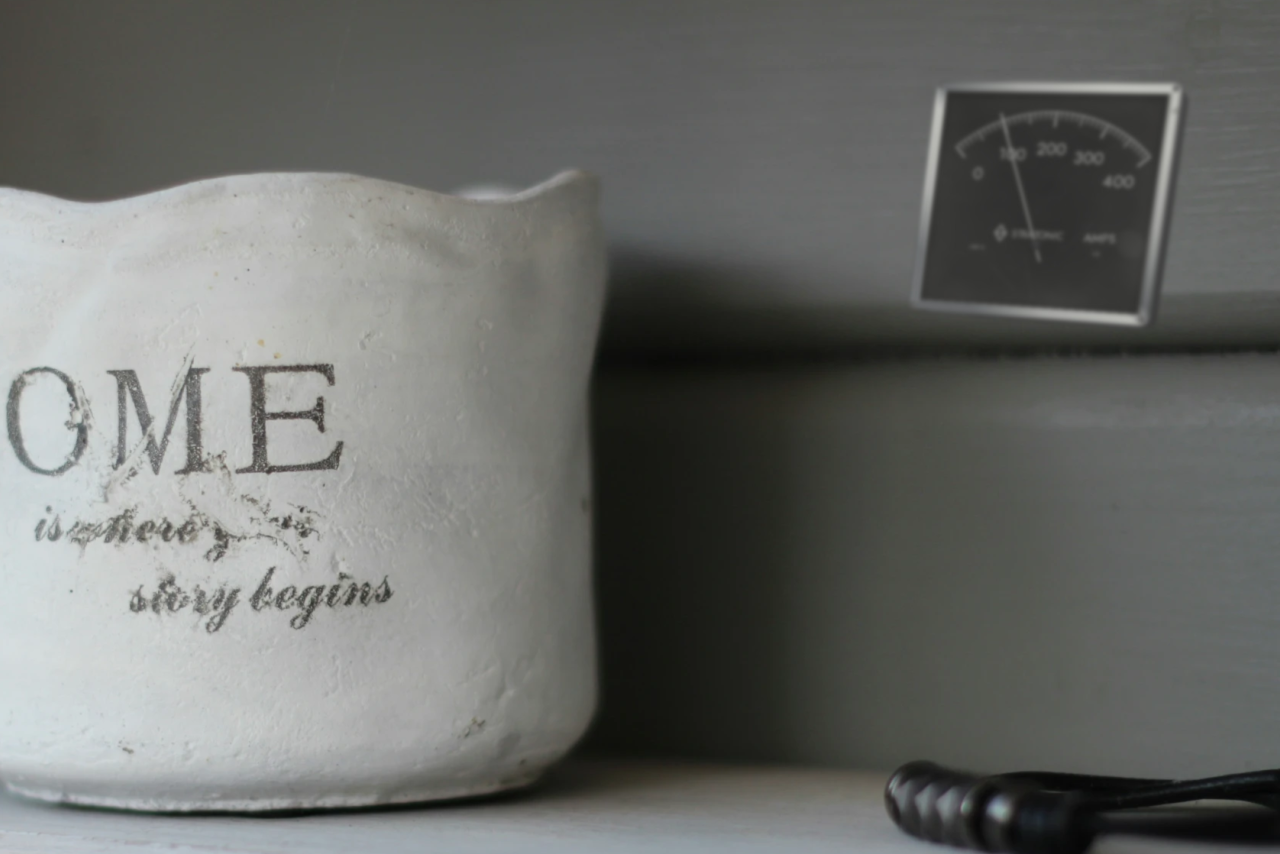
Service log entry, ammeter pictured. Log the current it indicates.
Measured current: 100 A
